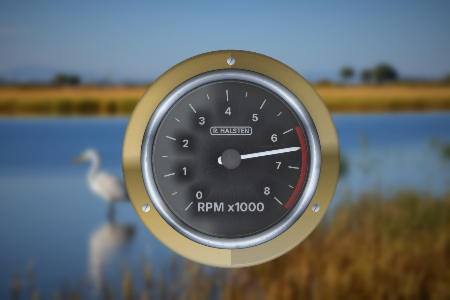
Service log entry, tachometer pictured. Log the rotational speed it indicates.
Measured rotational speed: 6500 rpm
